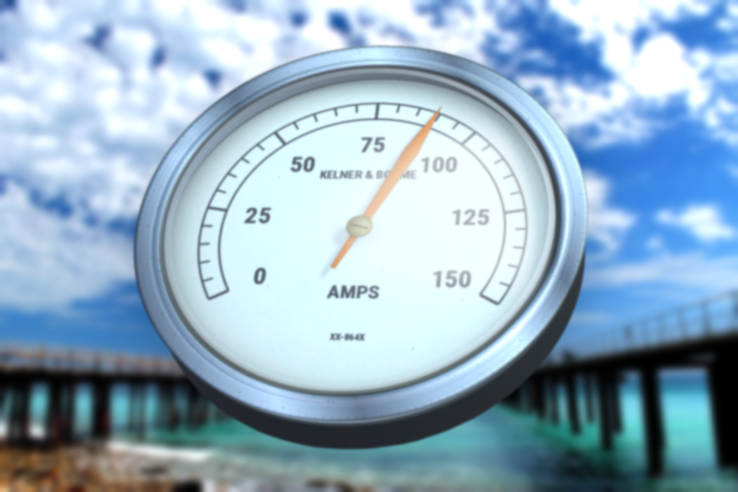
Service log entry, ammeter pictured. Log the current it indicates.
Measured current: 90 A
